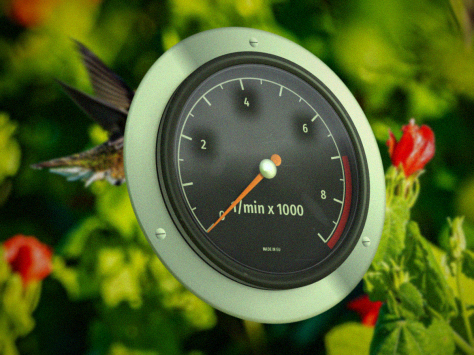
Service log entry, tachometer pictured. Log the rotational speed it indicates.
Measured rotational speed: 0 rpm
